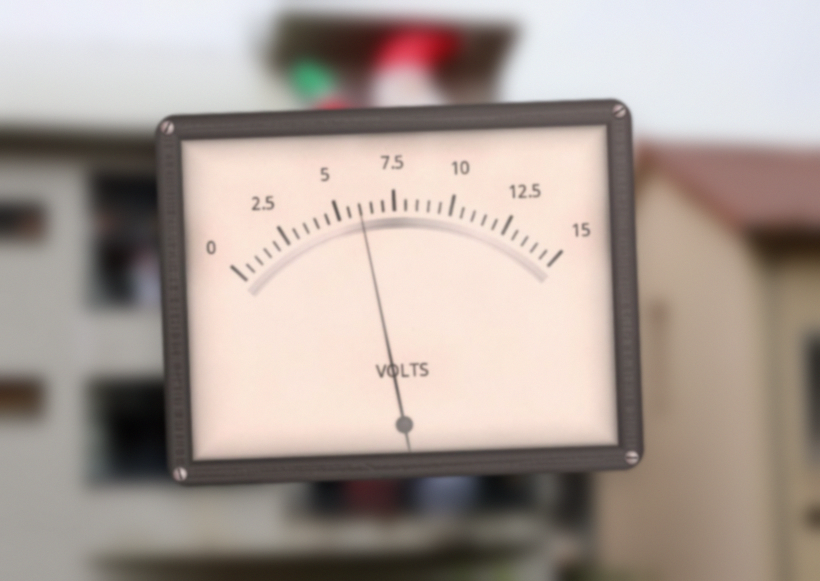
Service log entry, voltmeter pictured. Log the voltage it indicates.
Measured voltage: 6 V
